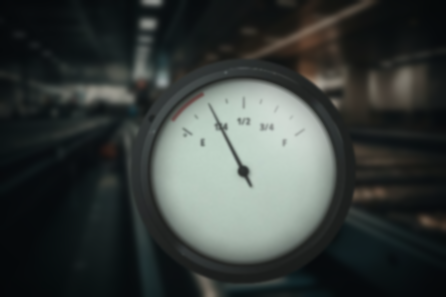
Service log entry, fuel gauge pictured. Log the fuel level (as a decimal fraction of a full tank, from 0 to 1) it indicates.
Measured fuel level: 0.25
